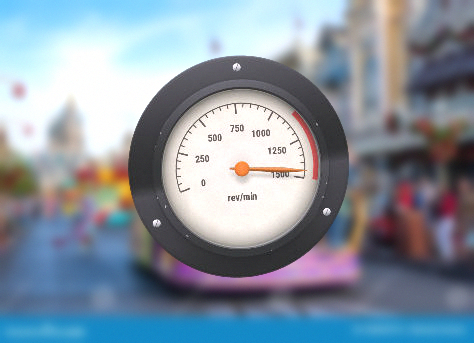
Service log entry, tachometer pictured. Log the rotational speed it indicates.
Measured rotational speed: 1450 rpm
